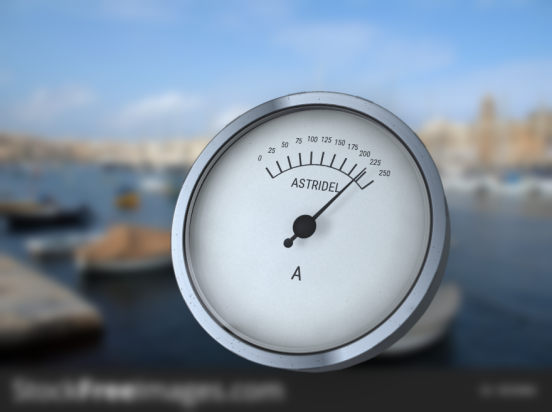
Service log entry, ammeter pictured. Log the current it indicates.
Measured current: 225 A
